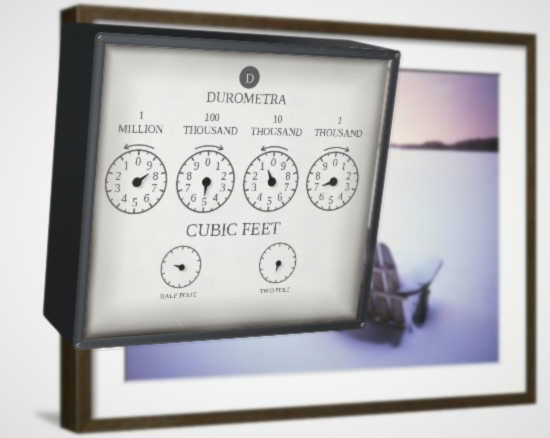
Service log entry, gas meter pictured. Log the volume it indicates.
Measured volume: 850700 ft³
